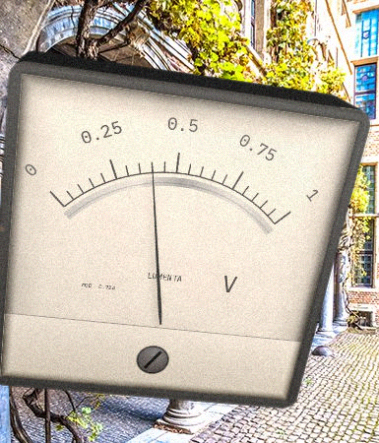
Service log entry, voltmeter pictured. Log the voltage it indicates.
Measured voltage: 0.4 V
